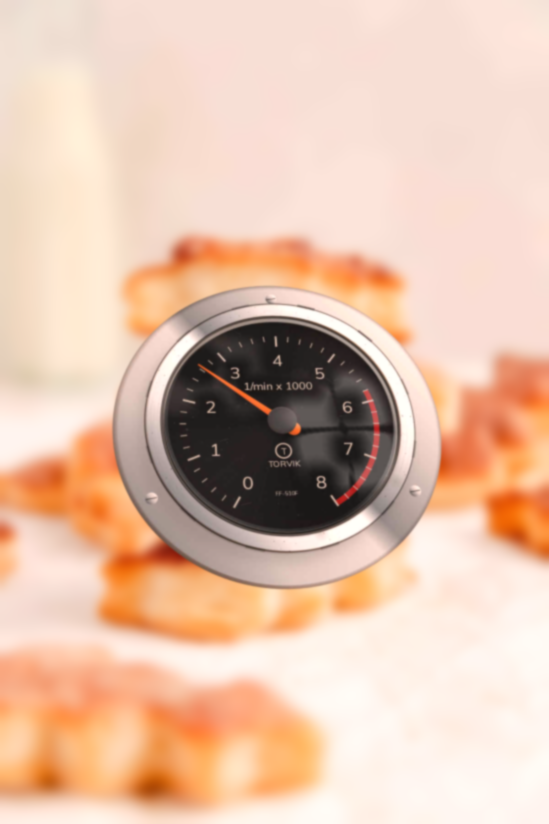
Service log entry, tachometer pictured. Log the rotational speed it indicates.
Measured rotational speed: 2600 rpm
